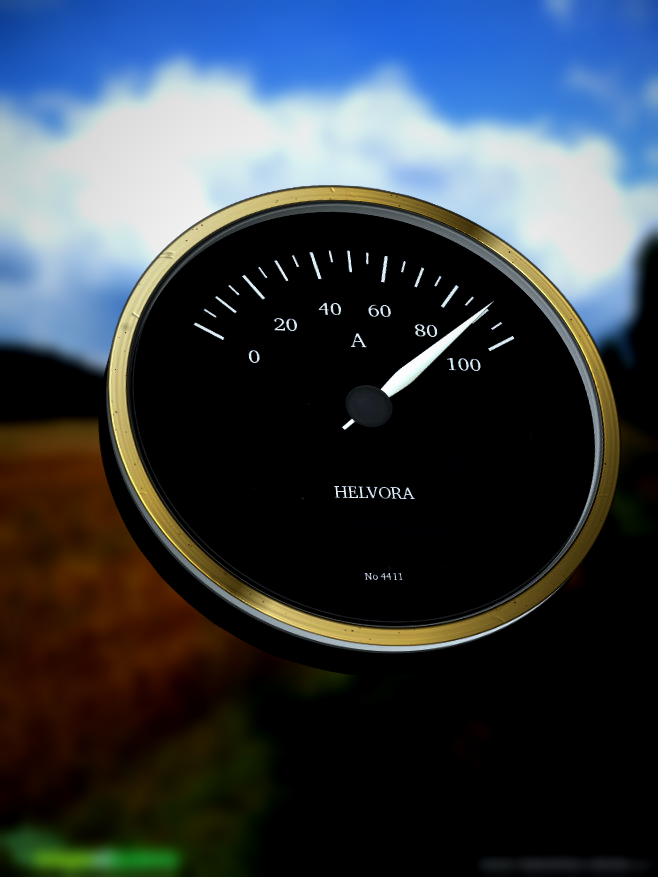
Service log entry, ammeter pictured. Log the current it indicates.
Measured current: 90 A
